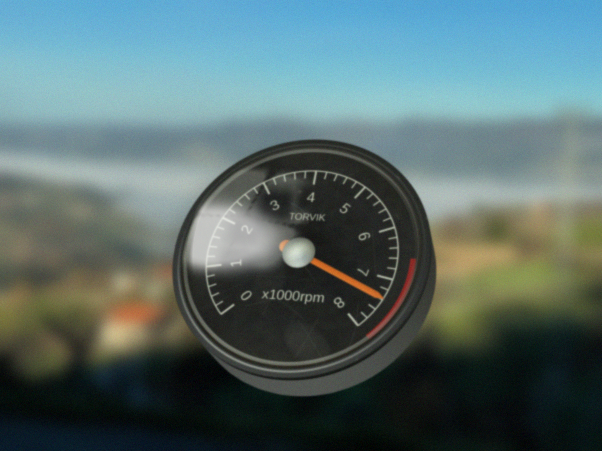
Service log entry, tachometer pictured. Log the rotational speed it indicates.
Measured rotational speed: 7400 rpm
